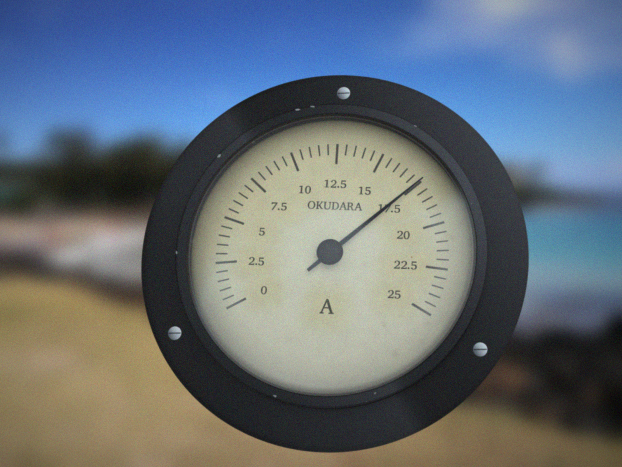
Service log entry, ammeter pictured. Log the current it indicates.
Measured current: 17.5 A
